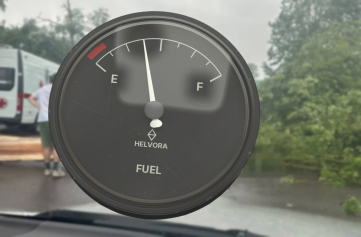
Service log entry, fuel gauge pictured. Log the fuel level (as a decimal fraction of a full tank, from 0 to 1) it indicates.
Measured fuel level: 0.375
